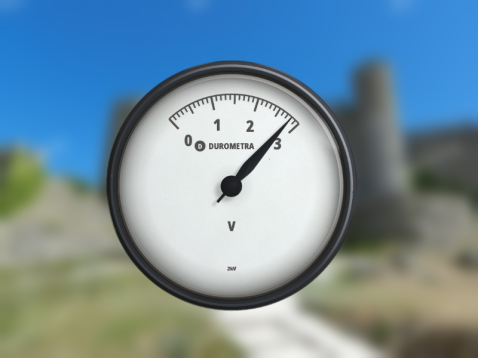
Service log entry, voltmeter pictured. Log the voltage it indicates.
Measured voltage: 2.8 V
